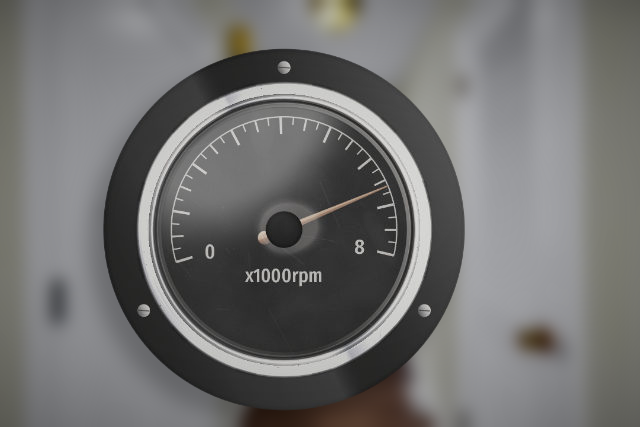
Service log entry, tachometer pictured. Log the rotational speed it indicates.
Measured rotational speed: 6625 rpm
